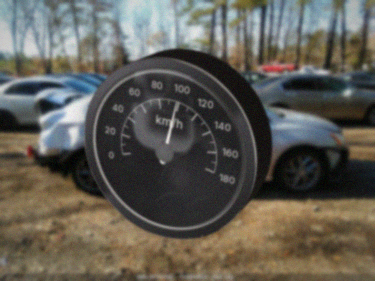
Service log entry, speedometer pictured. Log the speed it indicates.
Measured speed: 100 km/h
